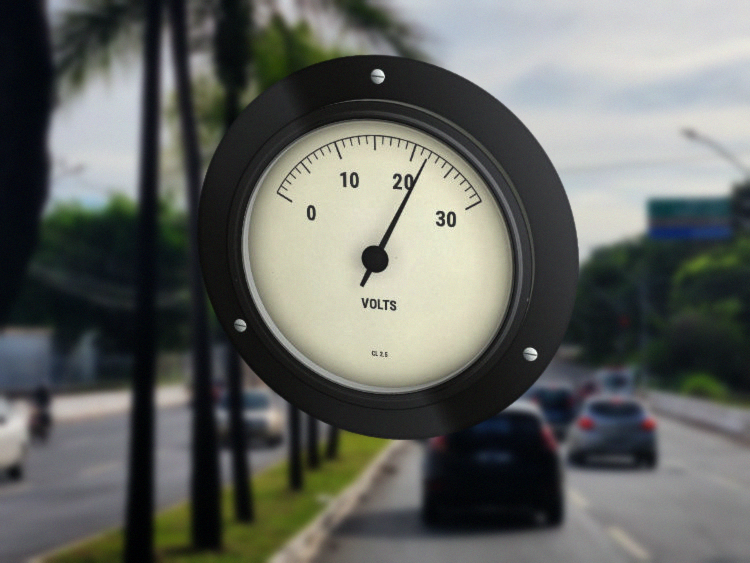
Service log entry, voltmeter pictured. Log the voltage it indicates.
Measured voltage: 22 V
